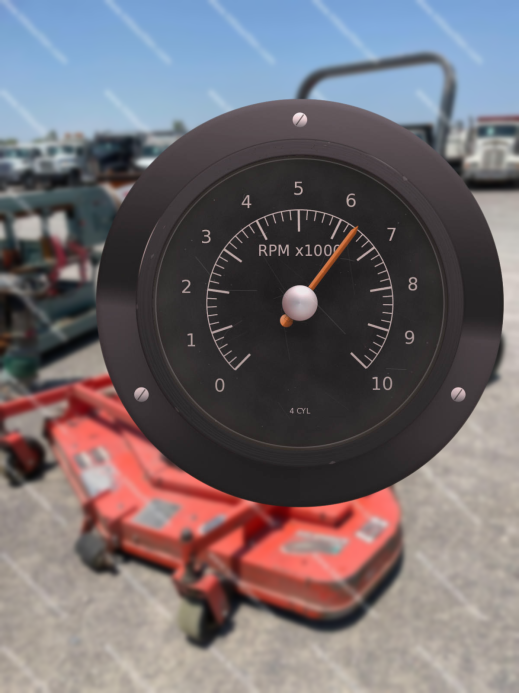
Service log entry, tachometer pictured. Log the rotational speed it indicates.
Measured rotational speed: 6400 rpm
